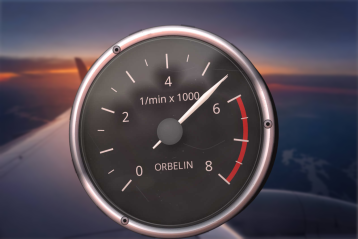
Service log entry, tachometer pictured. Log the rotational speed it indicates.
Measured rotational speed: 5500 rpm
